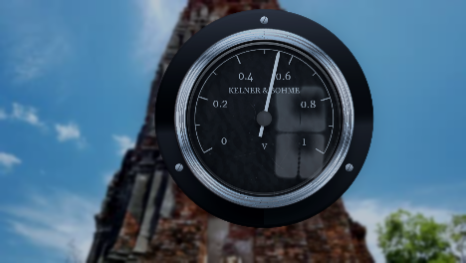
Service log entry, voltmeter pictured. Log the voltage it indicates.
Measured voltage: 0.55 V
